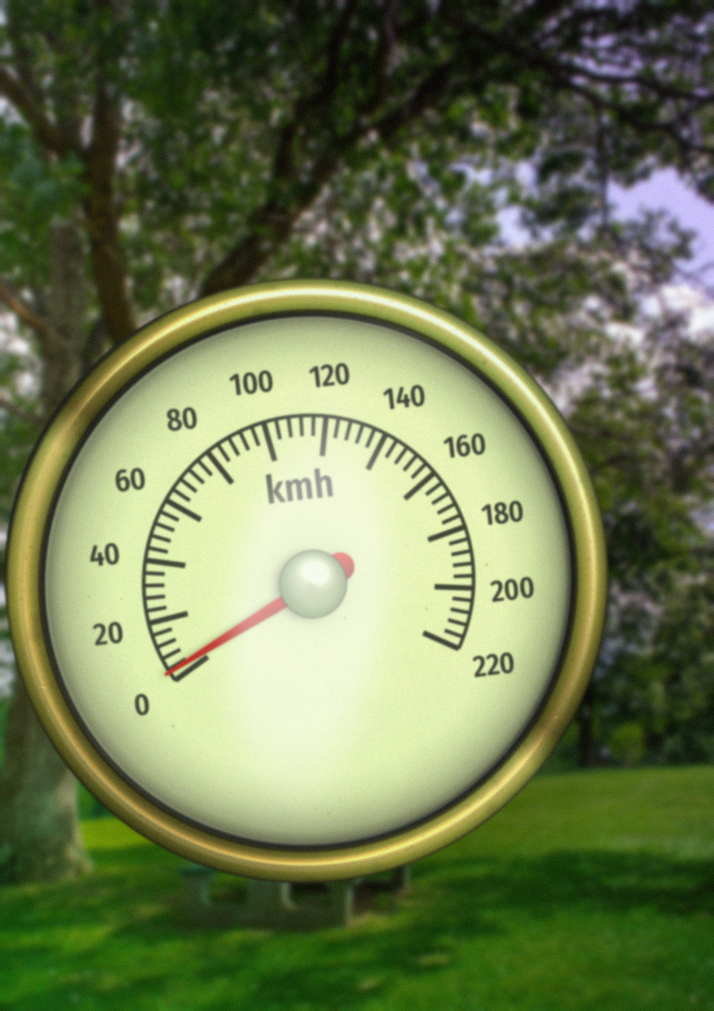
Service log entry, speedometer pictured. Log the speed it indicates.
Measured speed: 4 km/h
